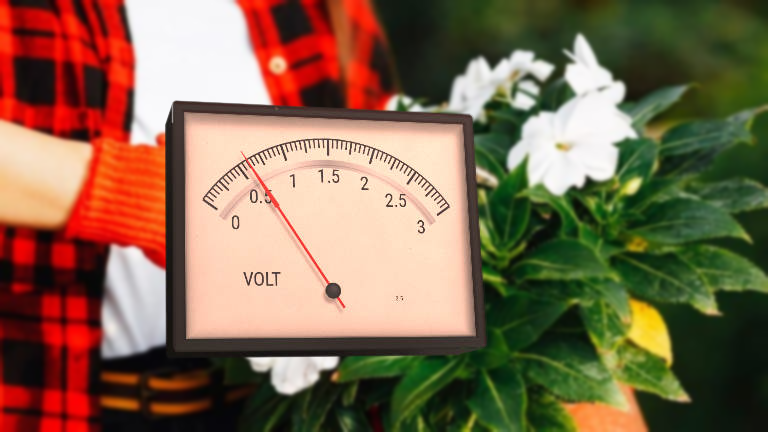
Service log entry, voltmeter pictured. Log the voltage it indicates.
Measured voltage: 0.6 V
